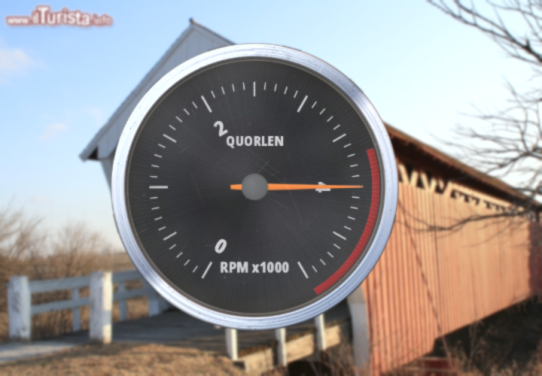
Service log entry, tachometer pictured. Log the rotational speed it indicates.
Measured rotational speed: 4000 rpm
